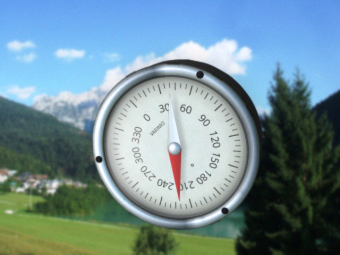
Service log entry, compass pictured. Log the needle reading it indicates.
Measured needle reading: 220 °
